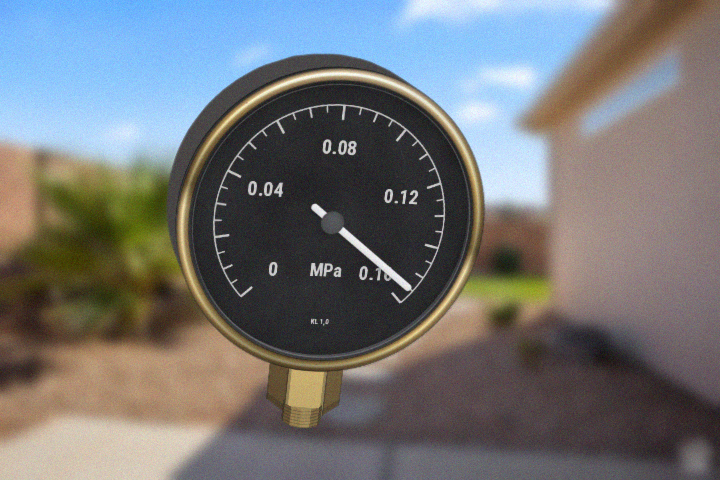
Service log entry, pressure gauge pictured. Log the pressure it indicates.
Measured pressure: 0.155 MPa
